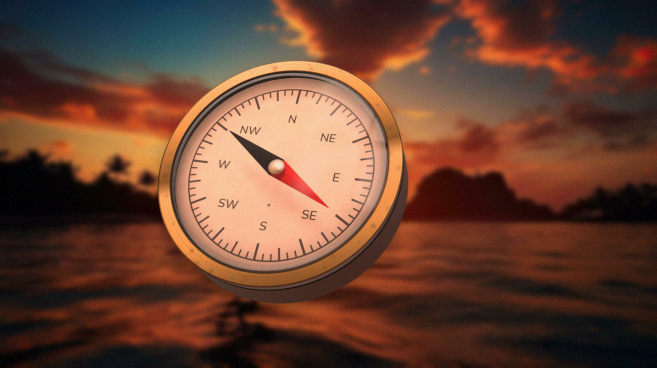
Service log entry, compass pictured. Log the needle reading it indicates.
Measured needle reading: 120 °
